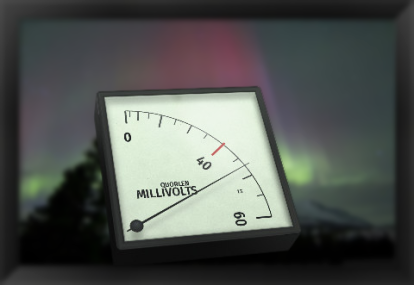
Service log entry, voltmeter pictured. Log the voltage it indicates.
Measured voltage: 47.5 mV
